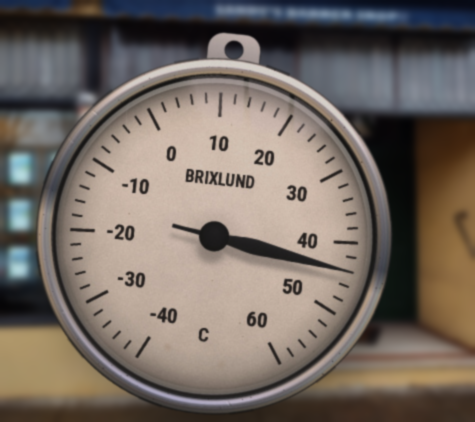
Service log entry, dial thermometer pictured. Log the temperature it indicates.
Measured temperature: 44 °C
